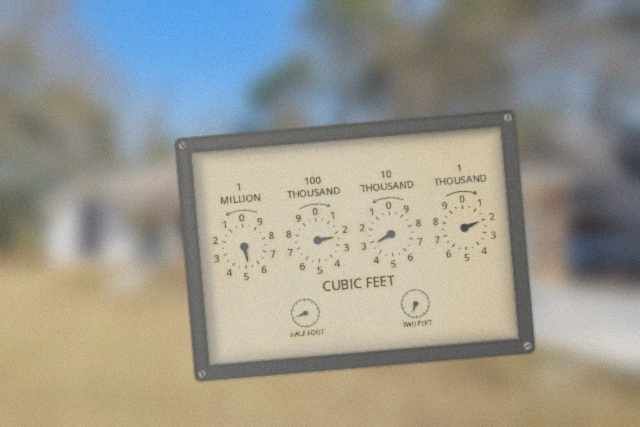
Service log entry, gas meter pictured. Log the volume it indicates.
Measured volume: 523200 ft³
